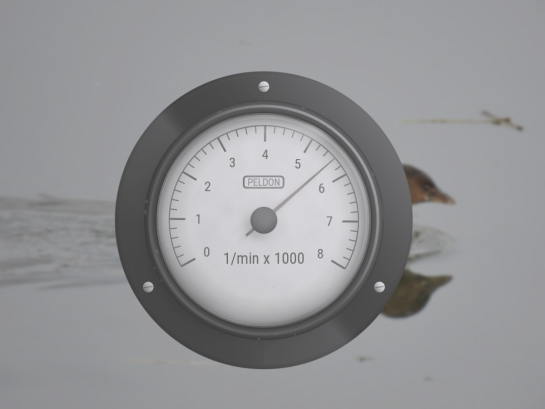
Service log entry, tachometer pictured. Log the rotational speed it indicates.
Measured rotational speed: 5600 rpm
